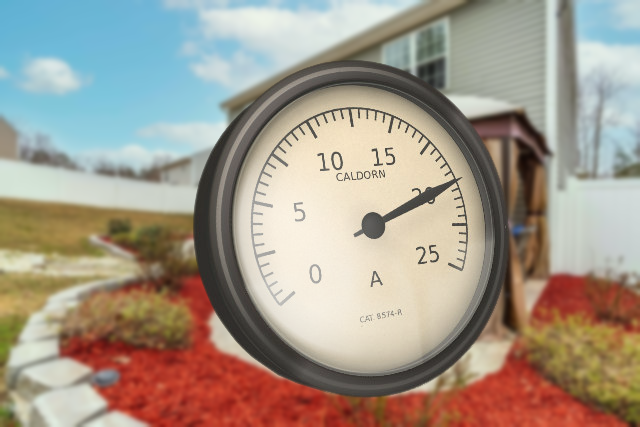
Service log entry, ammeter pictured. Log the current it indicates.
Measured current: 20 A
